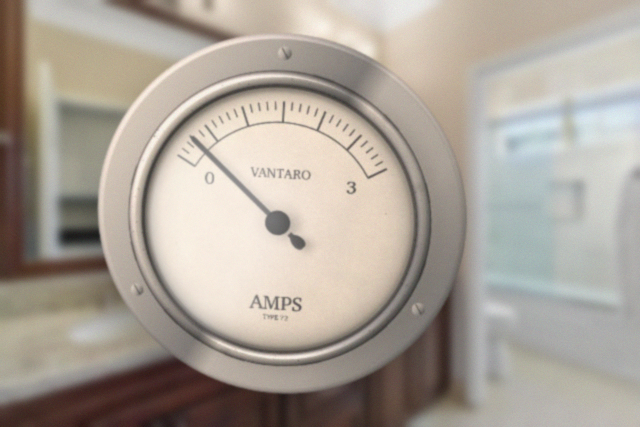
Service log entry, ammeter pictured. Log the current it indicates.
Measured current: 0.3 A
